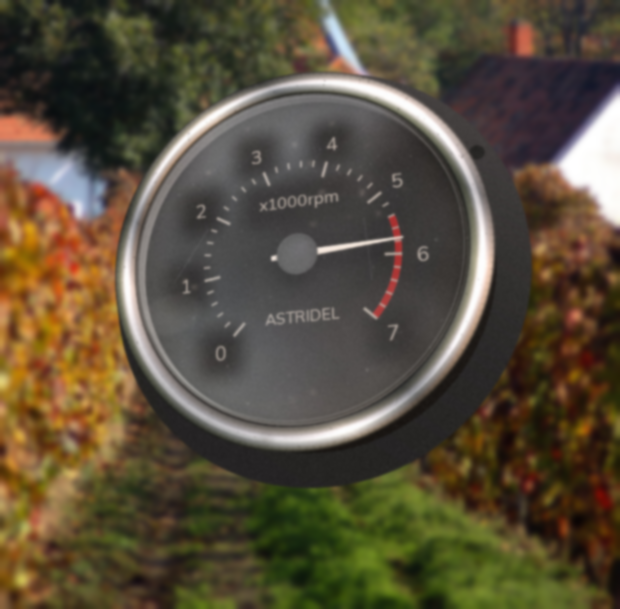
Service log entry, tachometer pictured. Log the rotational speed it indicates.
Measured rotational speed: 5800 rpm
